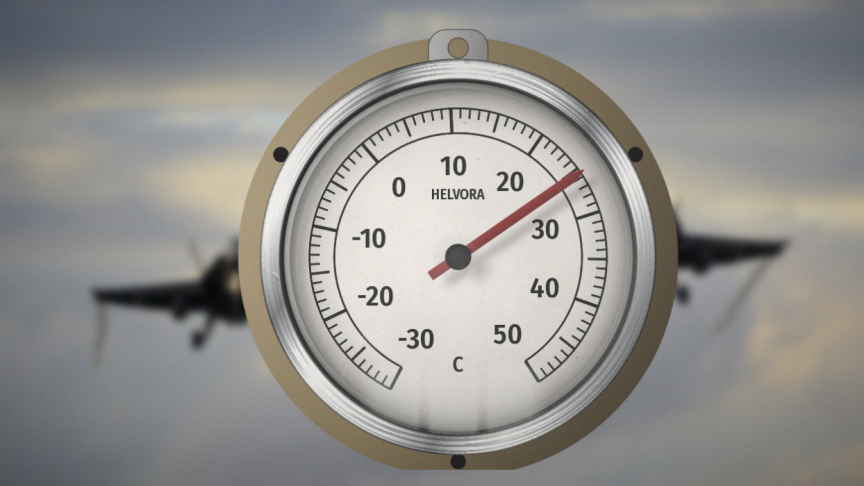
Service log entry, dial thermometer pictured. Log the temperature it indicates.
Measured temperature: 25.5 °C
